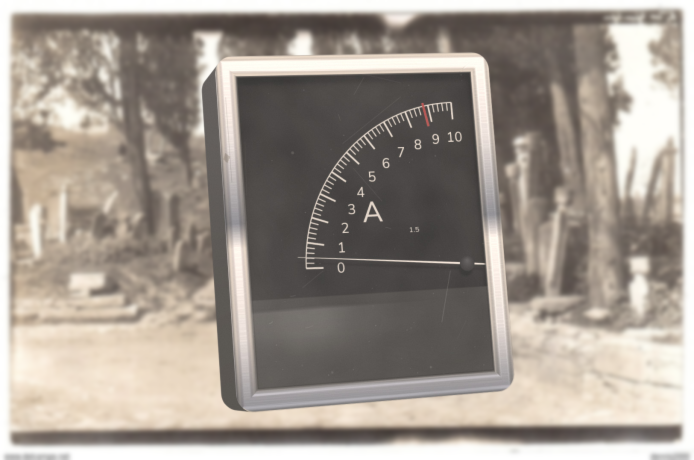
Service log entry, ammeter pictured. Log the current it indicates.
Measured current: 0.4 A
